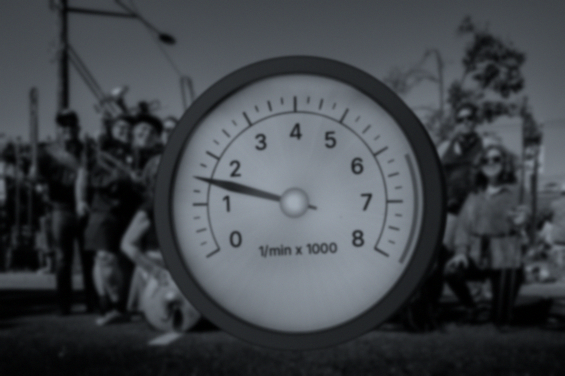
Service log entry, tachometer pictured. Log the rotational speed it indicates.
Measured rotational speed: 1500 rpm
